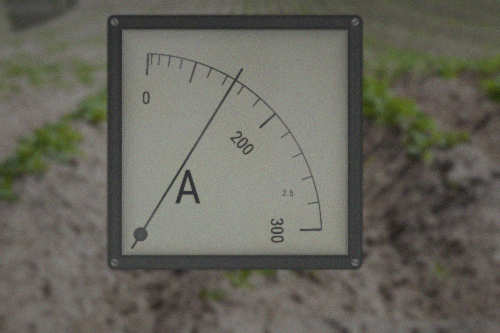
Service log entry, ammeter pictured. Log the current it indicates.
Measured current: 150 A
